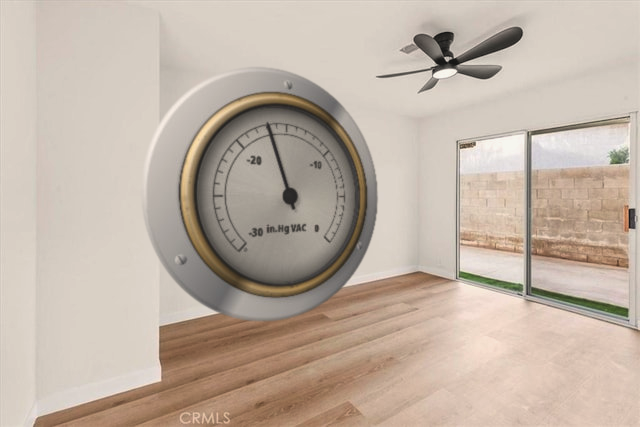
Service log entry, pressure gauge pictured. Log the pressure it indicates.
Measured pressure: -17 inHg
